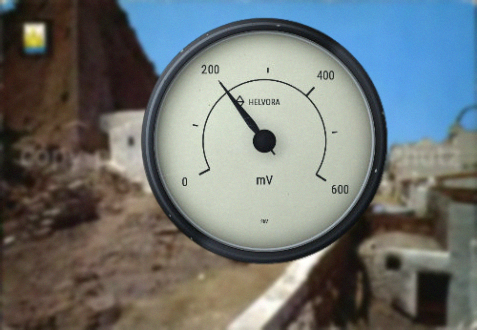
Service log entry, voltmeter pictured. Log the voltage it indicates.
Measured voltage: 200 mV
